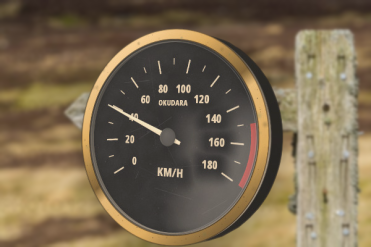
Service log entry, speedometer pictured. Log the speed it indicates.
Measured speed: 40 km/h
